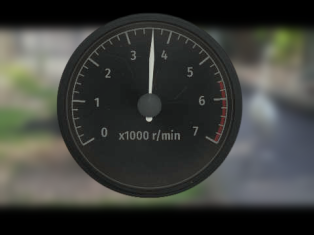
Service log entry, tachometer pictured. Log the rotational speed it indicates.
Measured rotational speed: 3600 rpm
